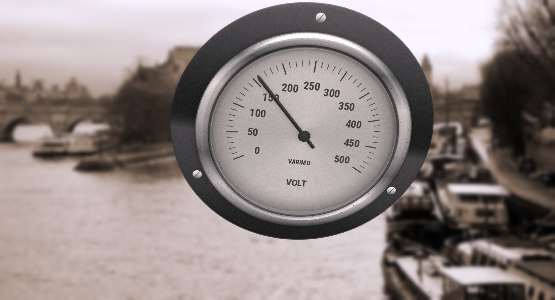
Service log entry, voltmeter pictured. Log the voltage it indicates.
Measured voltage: 160 V
